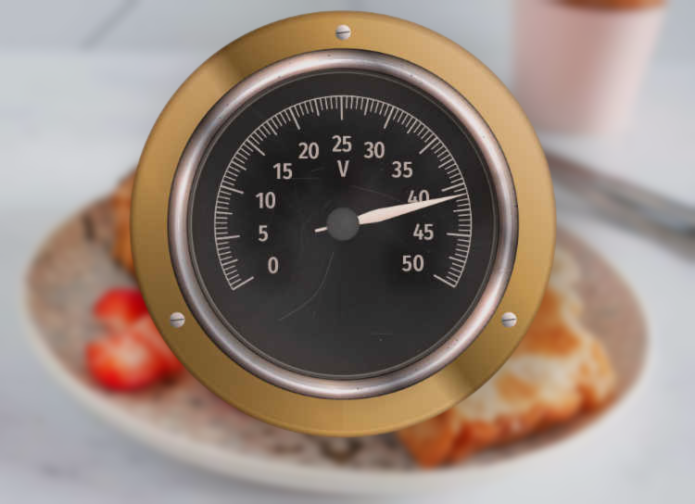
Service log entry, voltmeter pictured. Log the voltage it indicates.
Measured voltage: 41 V
